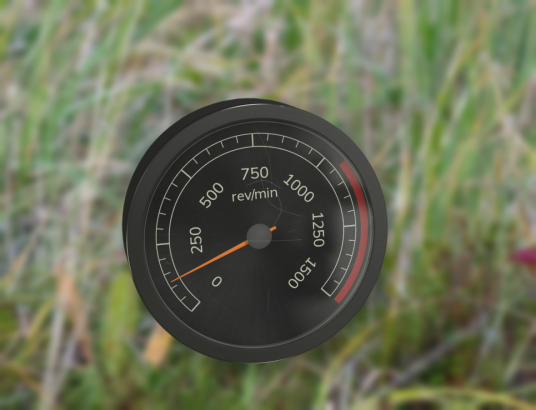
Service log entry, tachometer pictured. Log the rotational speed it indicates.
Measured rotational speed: 125 rpm
